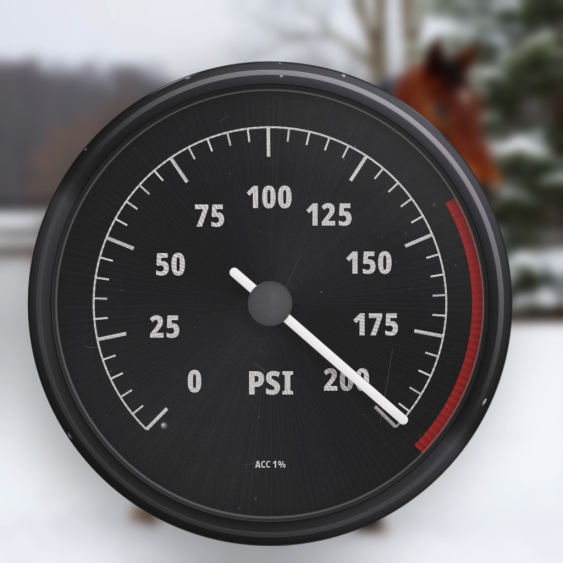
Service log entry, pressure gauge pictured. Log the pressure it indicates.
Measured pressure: 197.5 psi
